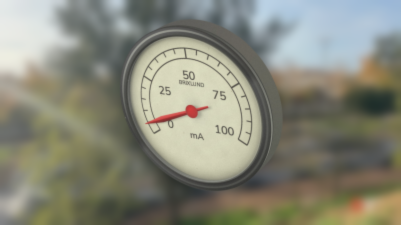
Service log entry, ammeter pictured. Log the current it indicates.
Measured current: 5 mA
